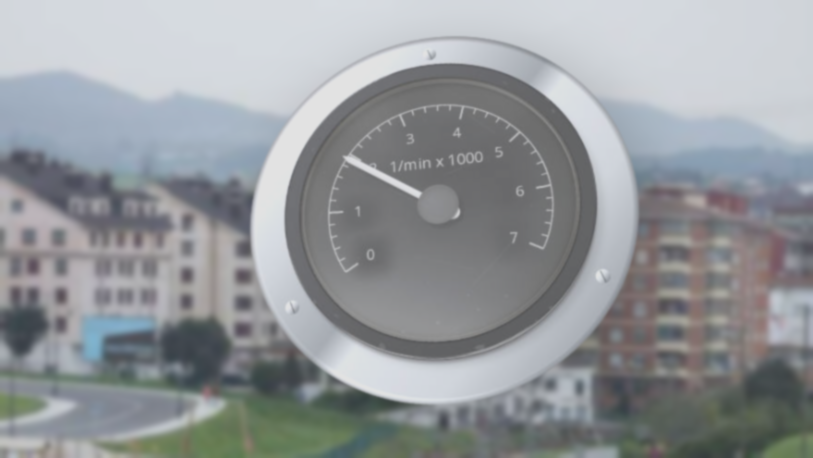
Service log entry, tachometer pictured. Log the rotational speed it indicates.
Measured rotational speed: 1900 rpm
